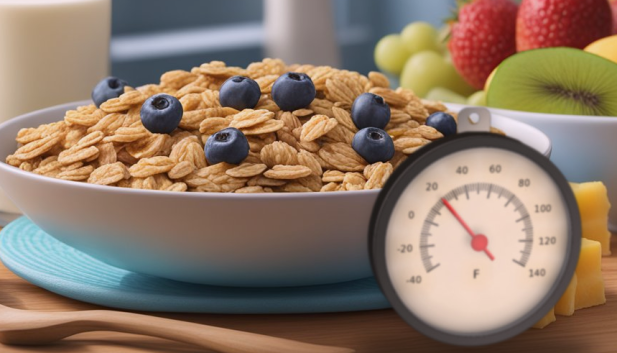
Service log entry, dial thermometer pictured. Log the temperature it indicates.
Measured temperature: 20 °F
